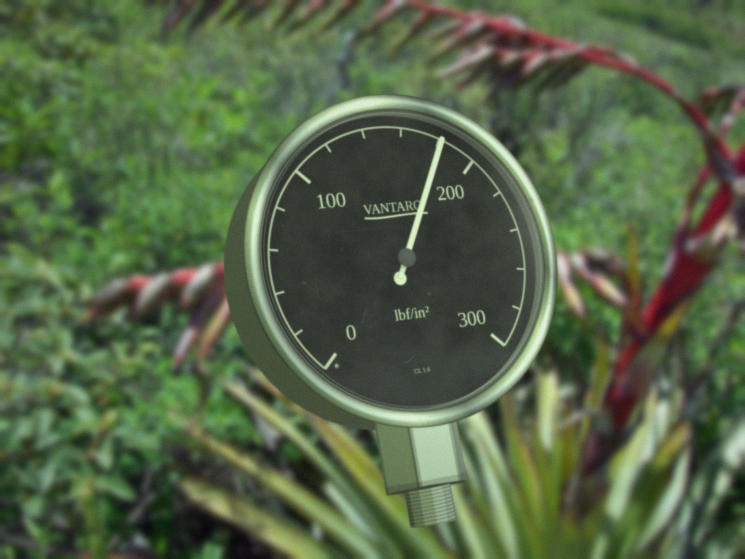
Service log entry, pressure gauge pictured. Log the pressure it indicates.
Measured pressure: 180 psi
